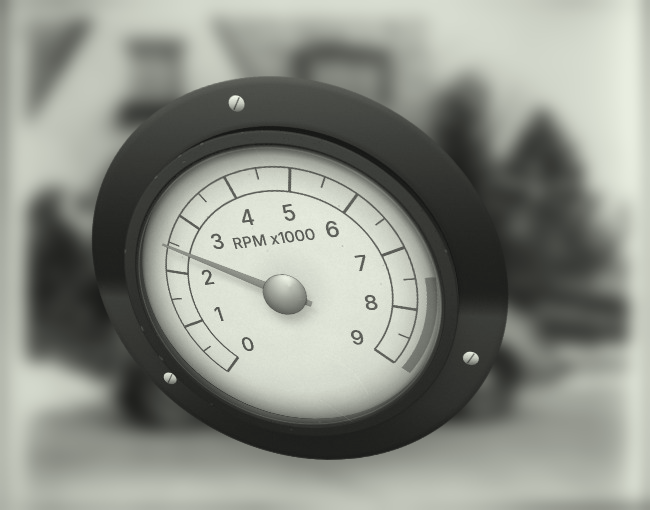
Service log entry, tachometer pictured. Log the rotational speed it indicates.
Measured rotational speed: 2500 rpm
